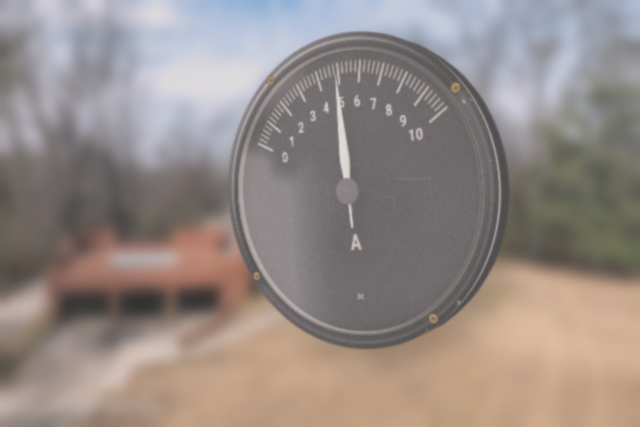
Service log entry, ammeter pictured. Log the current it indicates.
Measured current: 5 A
